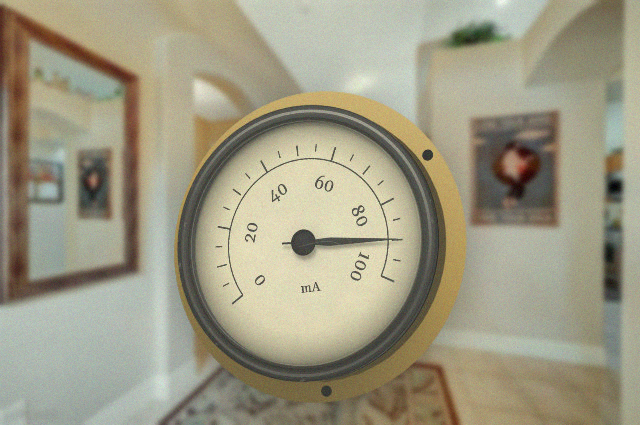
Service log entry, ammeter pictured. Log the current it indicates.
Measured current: 90 mA
